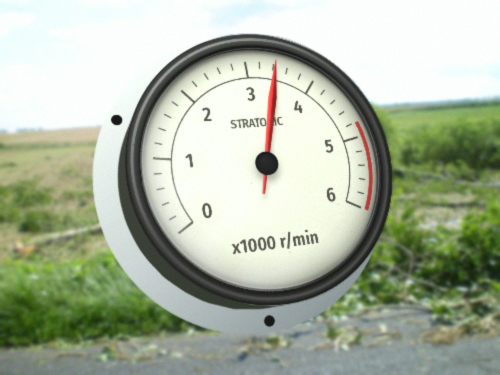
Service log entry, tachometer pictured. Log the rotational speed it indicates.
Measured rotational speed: 3400 rpm
